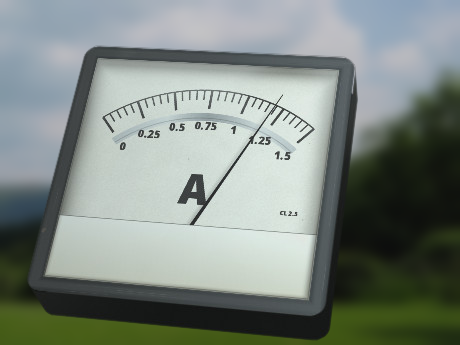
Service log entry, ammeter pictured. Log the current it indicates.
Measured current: 1.2 A
